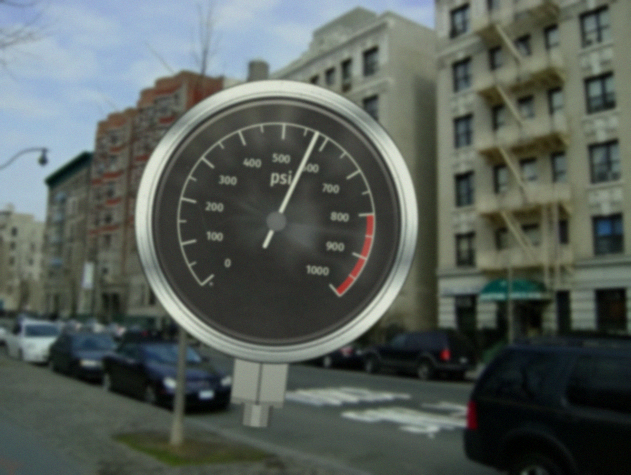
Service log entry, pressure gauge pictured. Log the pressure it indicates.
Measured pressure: 575 psi
